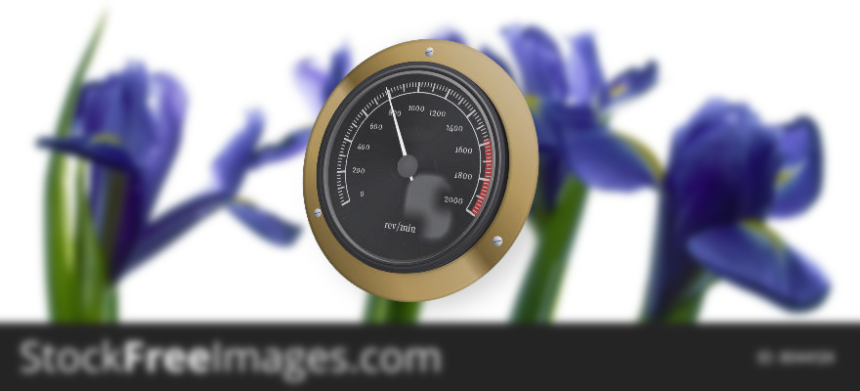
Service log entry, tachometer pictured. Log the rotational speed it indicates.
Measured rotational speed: 800 rpm
